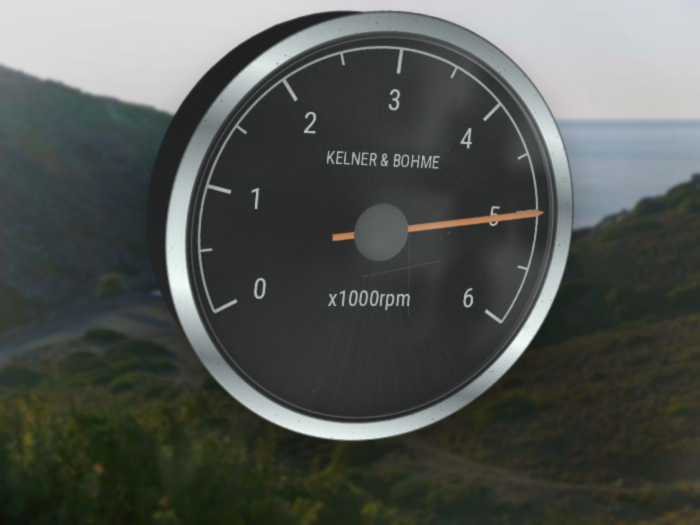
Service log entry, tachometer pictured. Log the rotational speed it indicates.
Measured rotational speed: 5000 rpm
